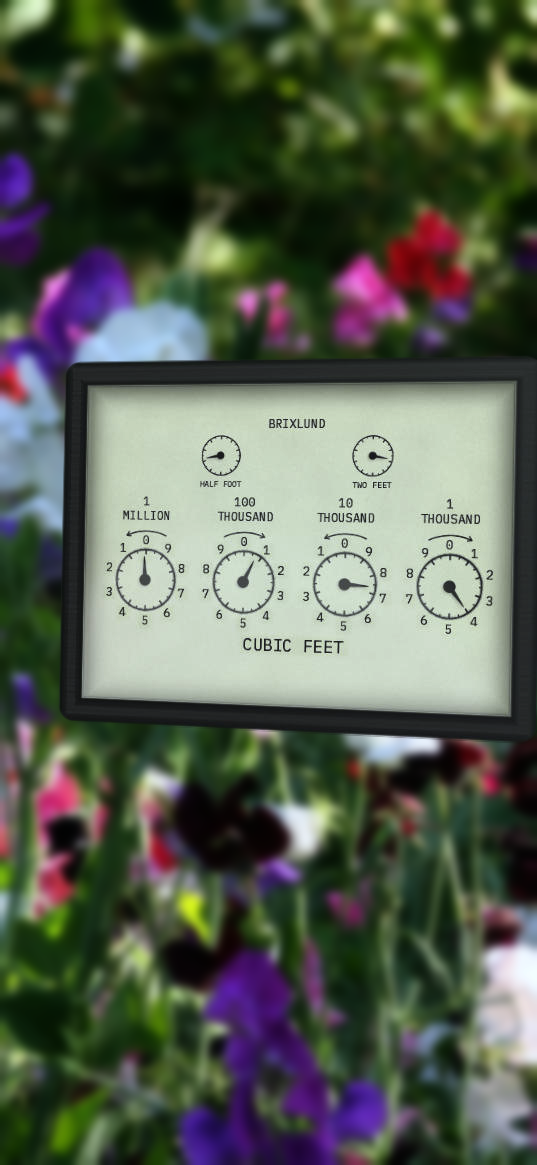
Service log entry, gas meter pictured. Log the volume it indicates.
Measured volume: 7400 ft³
